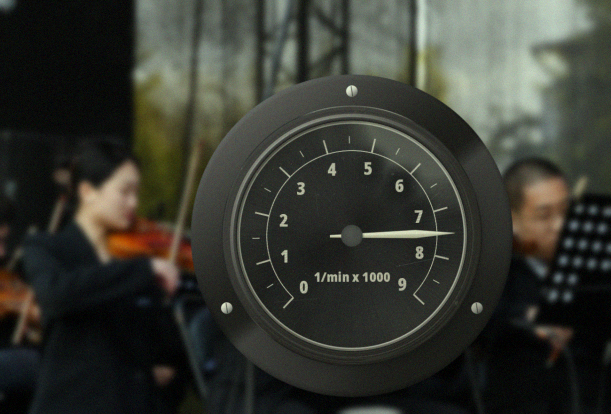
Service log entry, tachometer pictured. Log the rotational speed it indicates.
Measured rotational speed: 7500 rpm
